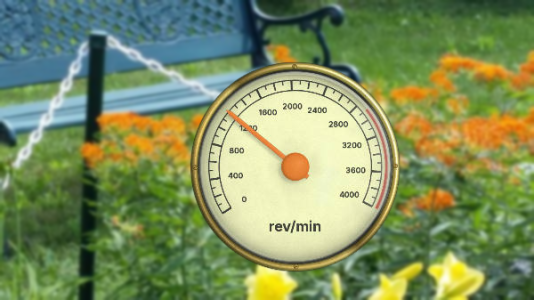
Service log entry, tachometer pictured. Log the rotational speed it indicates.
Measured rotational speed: 1200 rpm
